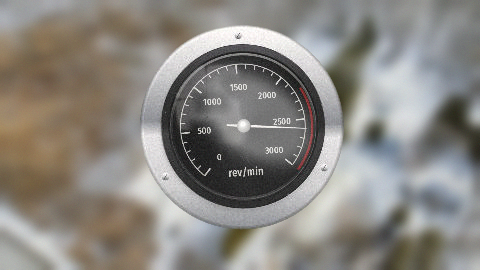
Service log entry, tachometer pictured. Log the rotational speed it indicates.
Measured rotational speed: 2600 rpm
